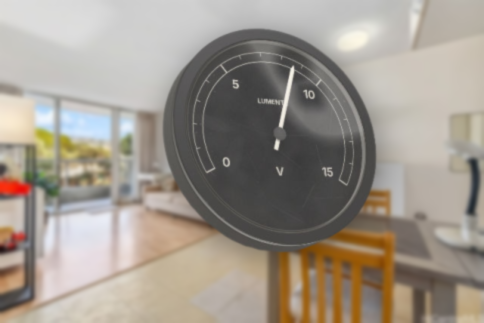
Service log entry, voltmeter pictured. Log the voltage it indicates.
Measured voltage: 8.5 V
